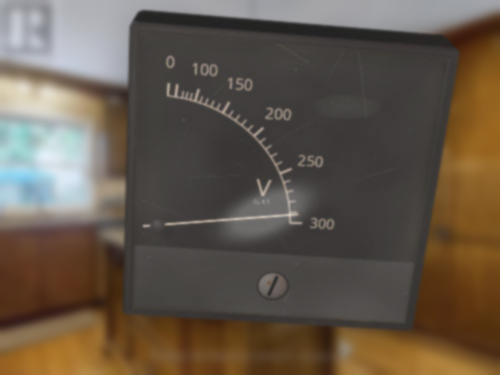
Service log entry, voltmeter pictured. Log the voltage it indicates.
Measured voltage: 290 V
